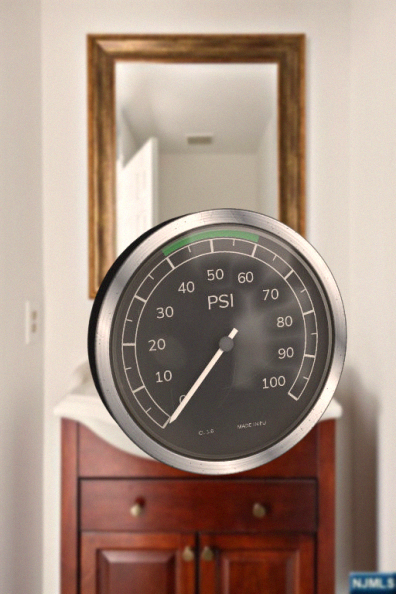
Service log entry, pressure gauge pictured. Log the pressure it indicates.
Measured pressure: 0 psi
